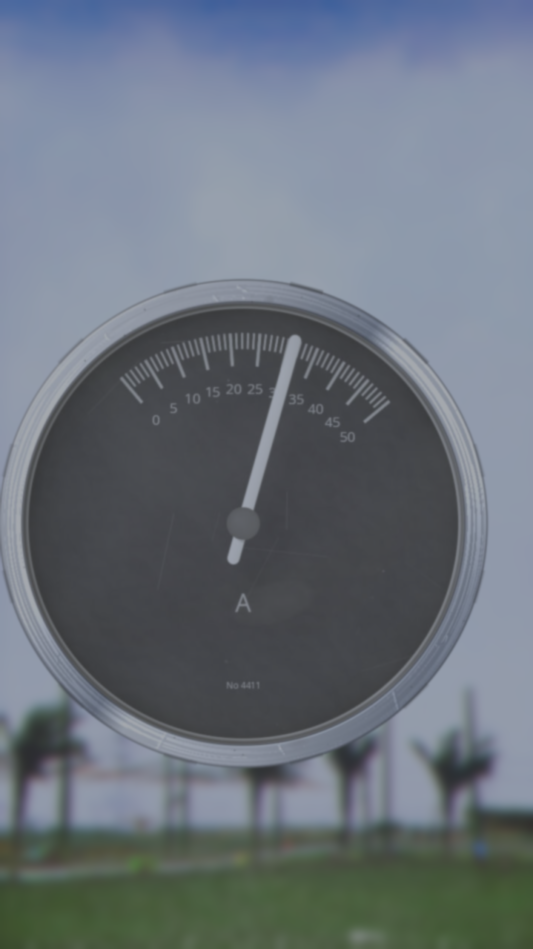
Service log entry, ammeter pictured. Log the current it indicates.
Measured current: 31 A
